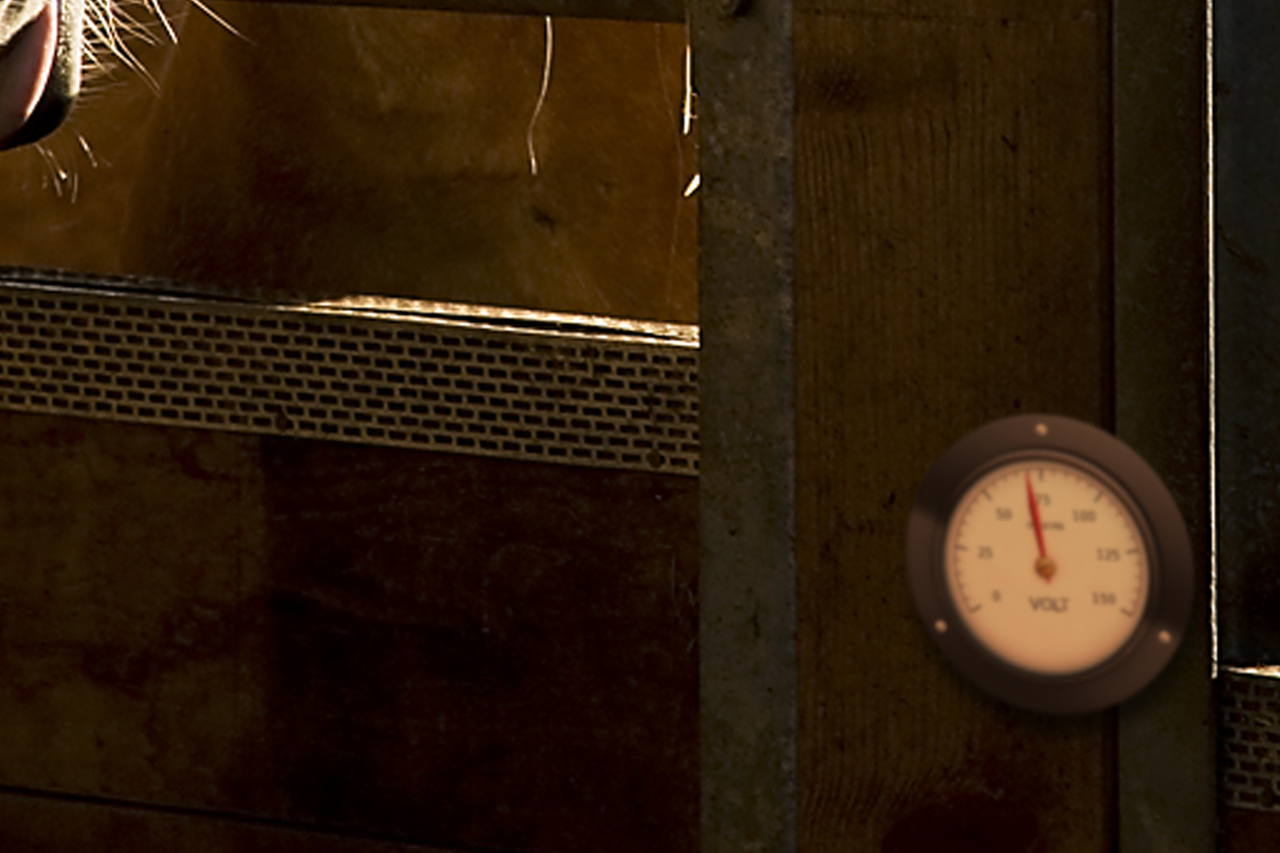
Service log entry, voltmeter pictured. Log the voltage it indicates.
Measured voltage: 70 V
